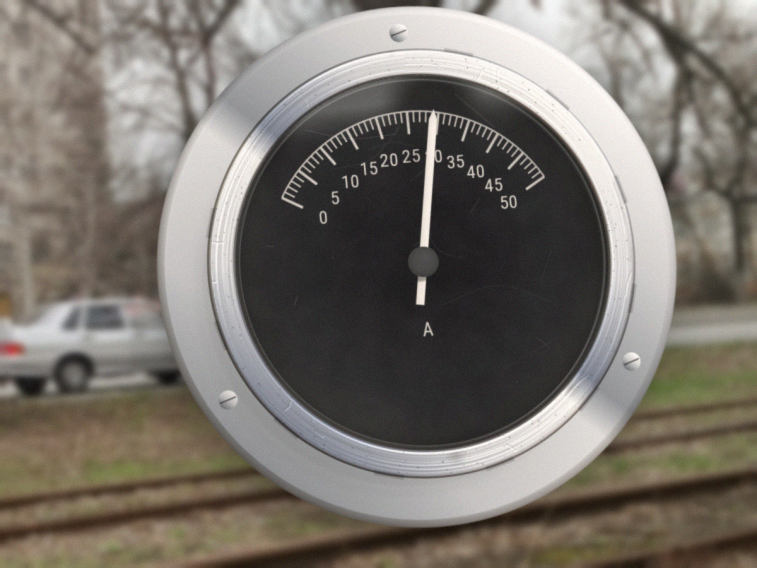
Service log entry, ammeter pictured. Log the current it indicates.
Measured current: 29 A
